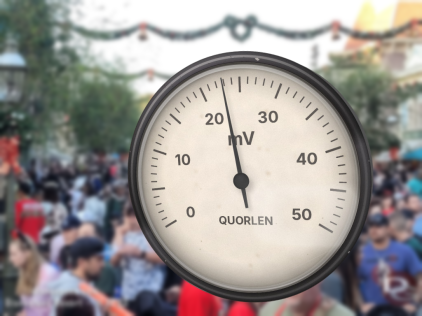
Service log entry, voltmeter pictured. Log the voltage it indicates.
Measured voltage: 23 mV
